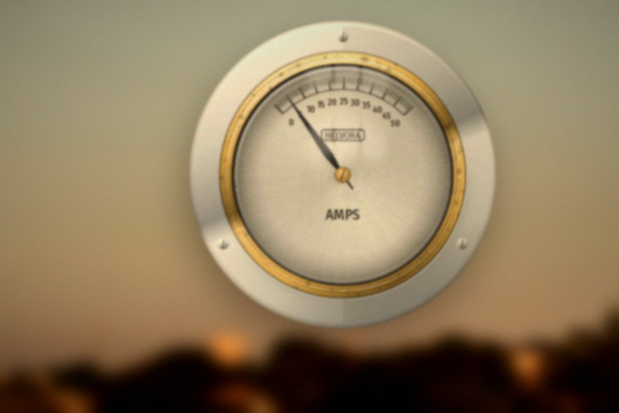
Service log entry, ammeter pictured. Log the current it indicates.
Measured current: 5 A
